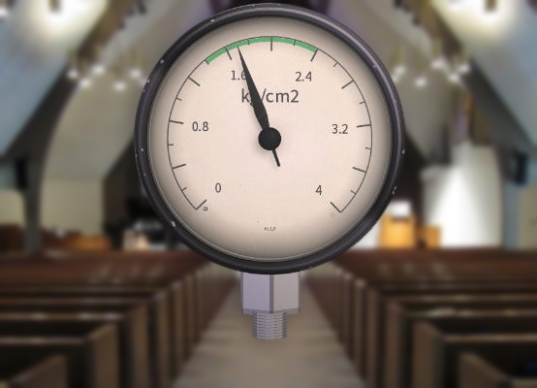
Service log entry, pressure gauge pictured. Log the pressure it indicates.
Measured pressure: 1.7 kg/cm²
